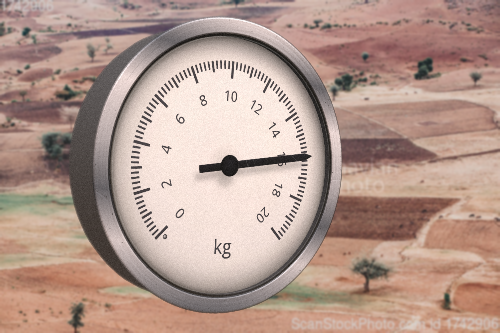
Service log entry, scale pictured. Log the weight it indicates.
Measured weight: 16 kg
